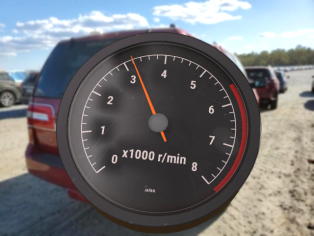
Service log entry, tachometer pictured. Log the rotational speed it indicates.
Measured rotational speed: 3200 rpm
